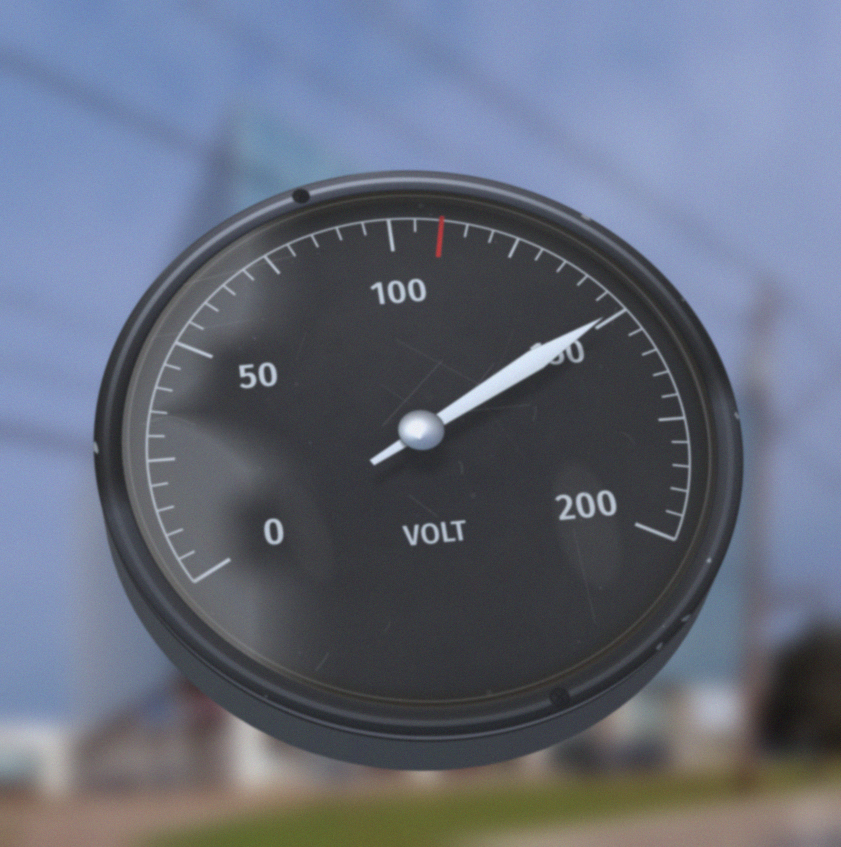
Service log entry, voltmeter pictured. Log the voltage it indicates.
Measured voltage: 150 V
